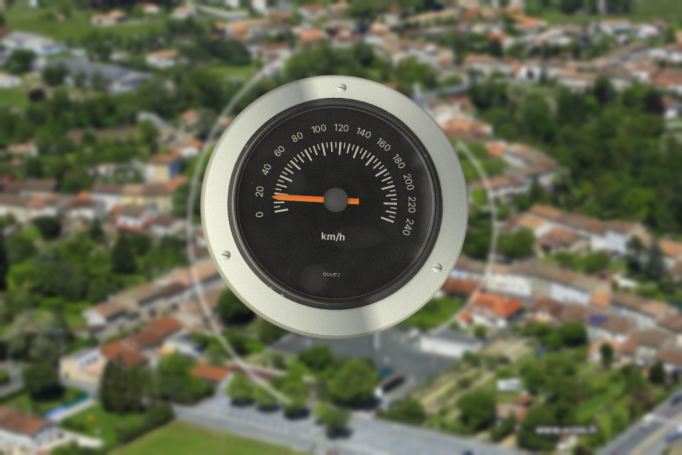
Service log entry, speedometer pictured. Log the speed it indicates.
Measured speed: 15 km/h
